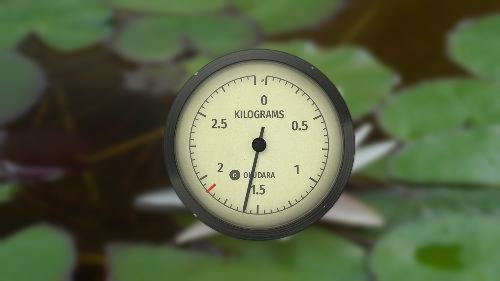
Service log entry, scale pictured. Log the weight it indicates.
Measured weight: 1.6 kg
